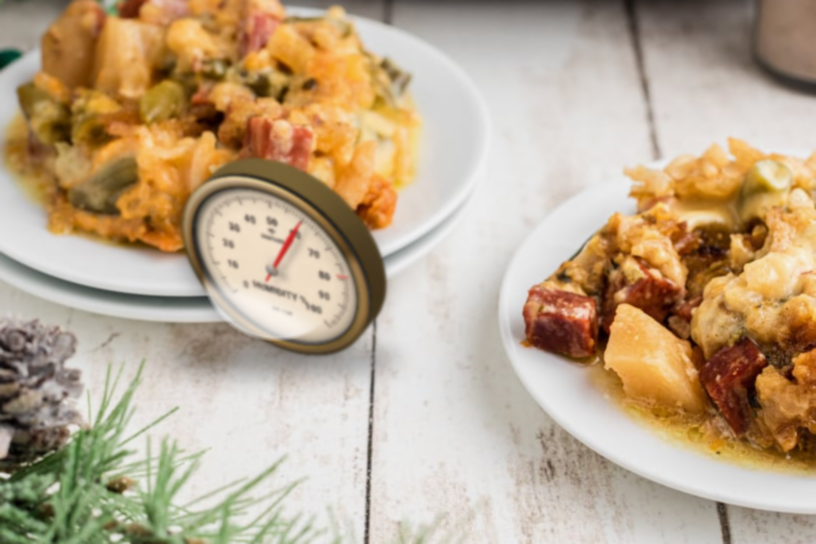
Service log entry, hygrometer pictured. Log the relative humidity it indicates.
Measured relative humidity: 60 %
